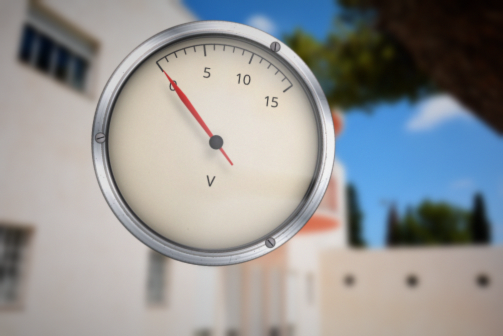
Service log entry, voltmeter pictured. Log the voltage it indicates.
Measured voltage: 0 V
